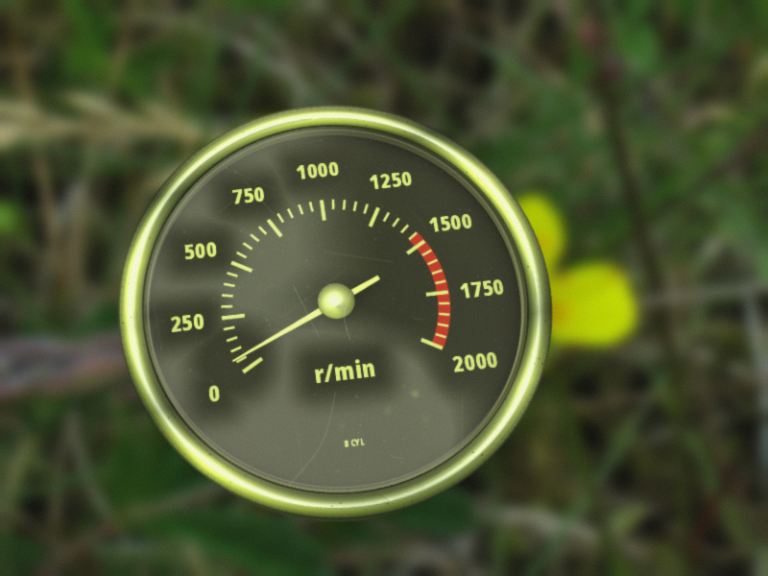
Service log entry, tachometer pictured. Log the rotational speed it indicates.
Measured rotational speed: 50 rpm
